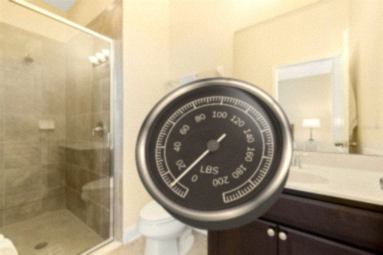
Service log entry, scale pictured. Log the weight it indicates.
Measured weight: 10 lb
